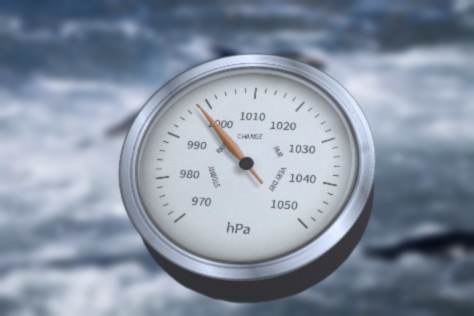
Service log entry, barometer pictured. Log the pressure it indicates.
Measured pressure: 998 hPa
